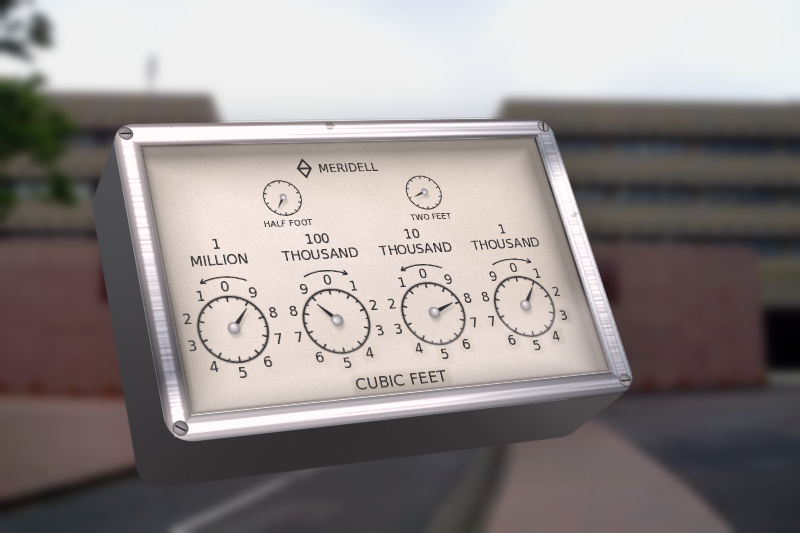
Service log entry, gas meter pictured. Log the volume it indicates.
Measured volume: 888100 ft³
